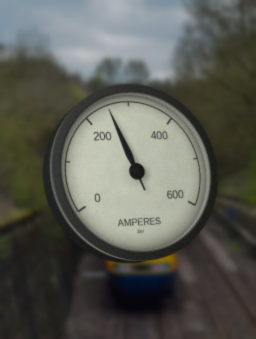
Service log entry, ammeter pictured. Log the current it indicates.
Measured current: 250 A
